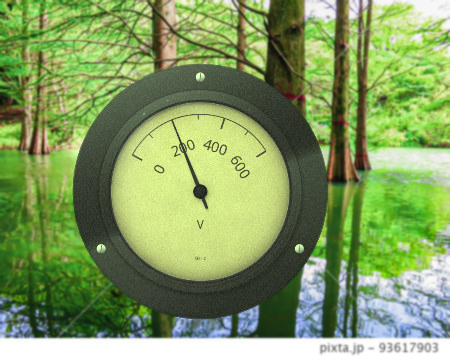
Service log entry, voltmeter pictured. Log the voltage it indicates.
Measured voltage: 200 V
